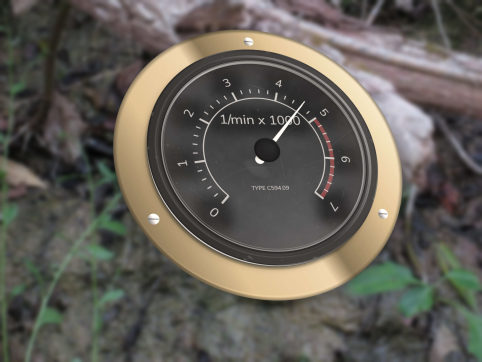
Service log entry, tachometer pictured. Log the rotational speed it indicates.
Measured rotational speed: 4600 rpm
